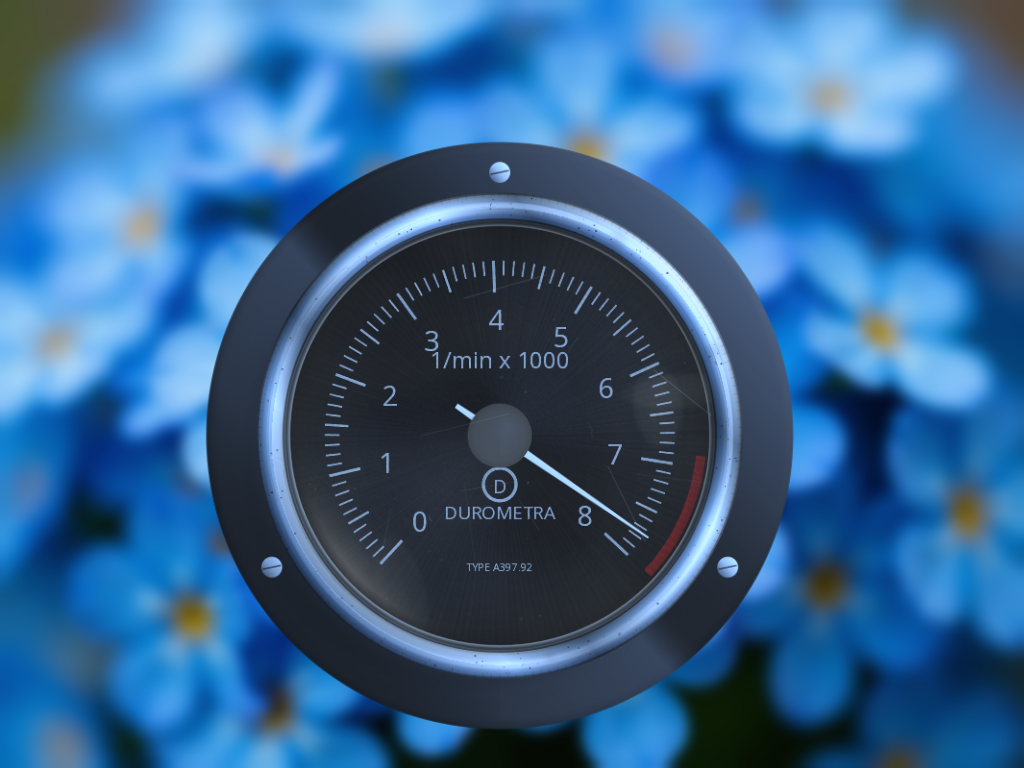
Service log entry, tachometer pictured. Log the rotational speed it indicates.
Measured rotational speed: 7750 rpm
